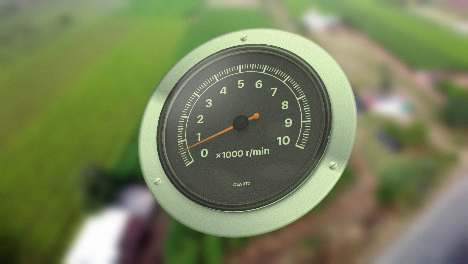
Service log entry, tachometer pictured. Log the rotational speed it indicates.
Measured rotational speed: 500 rpm
